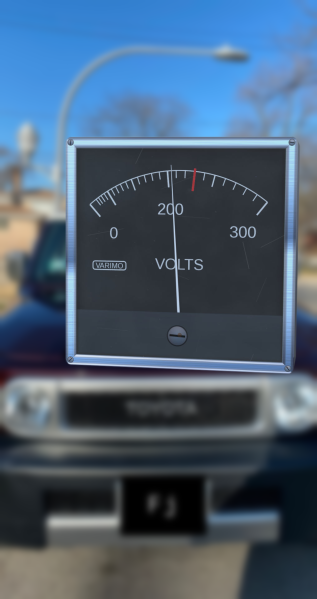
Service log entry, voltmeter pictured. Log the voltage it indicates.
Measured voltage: 205 V
